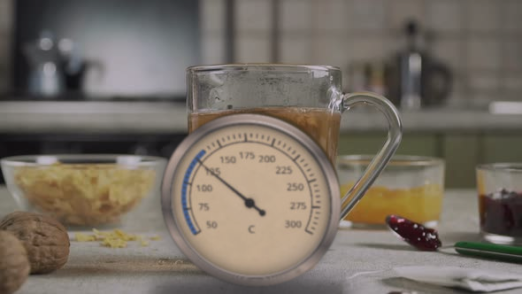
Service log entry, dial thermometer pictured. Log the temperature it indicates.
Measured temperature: 125 °C
